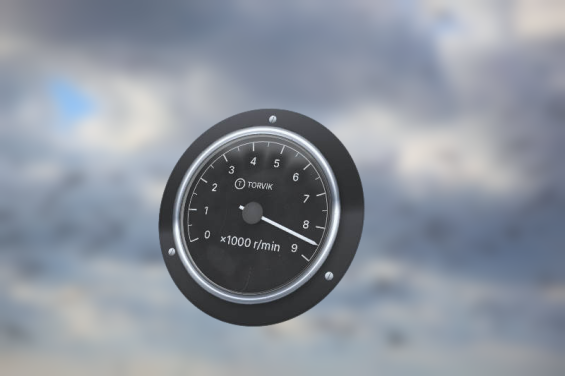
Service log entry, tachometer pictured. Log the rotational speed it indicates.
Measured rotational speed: 8500 rpm
